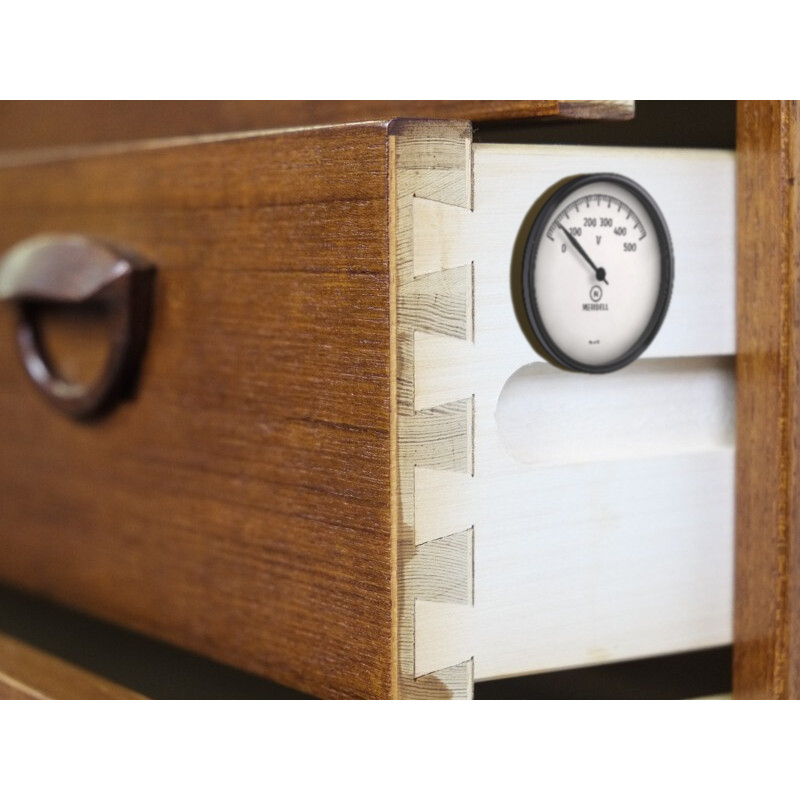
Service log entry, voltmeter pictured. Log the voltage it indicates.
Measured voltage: 50 V
